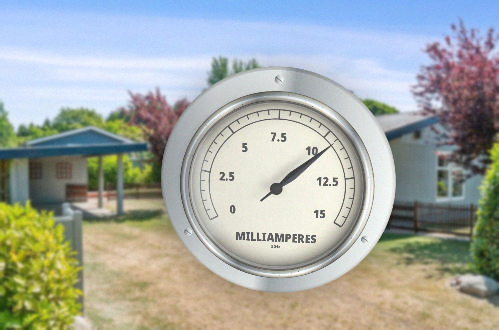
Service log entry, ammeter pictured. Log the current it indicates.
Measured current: 10.5 mA
